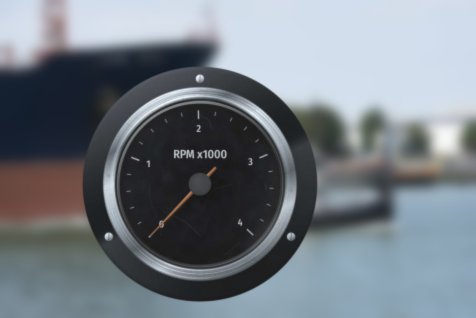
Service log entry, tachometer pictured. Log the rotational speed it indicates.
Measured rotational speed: 0 rpm
